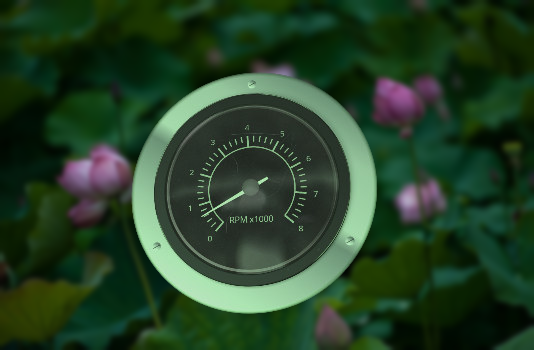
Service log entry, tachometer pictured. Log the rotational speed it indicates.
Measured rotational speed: 600 rpm
